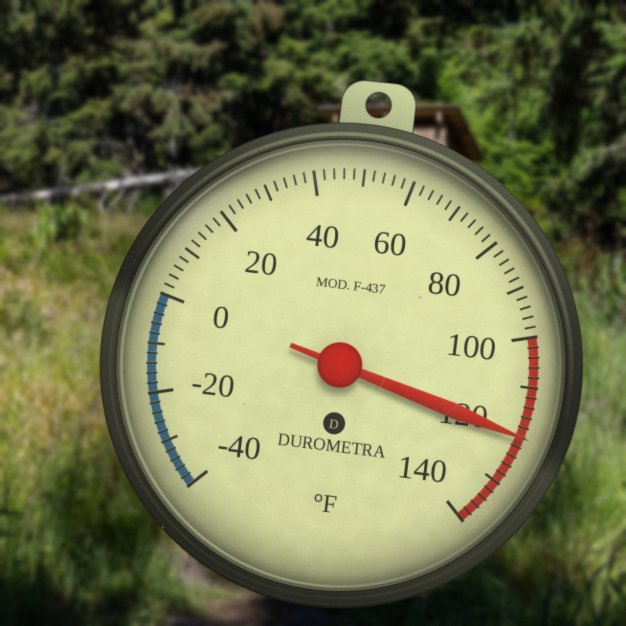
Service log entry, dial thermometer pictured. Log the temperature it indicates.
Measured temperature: 120 °F
